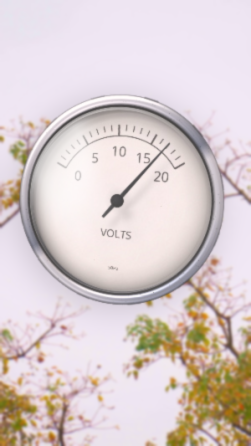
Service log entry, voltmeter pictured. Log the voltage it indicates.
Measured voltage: 17 V
